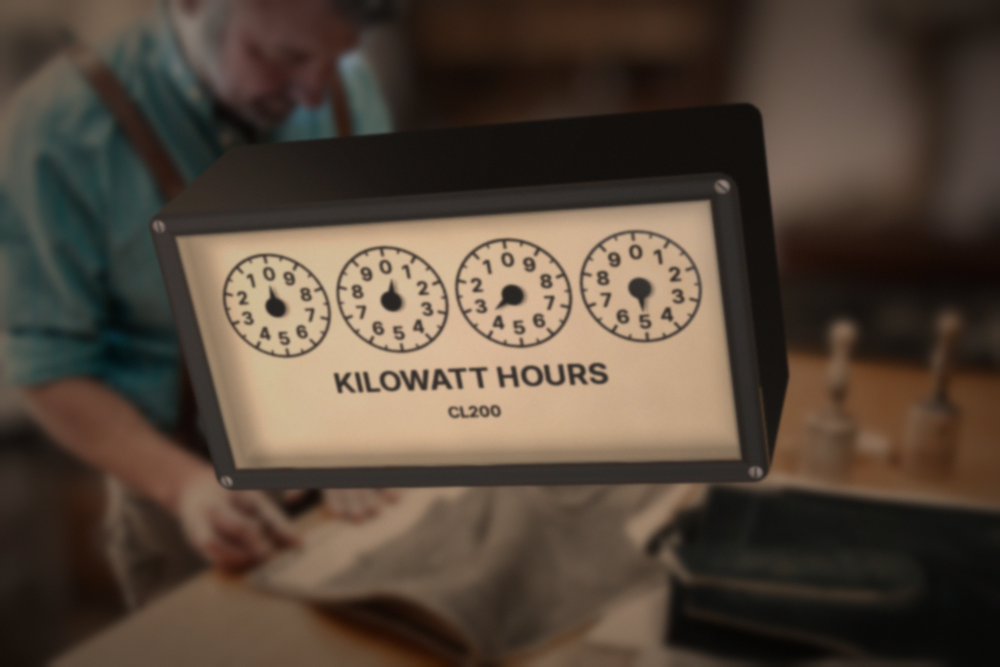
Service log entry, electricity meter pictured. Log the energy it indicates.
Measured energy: 35 kWh
